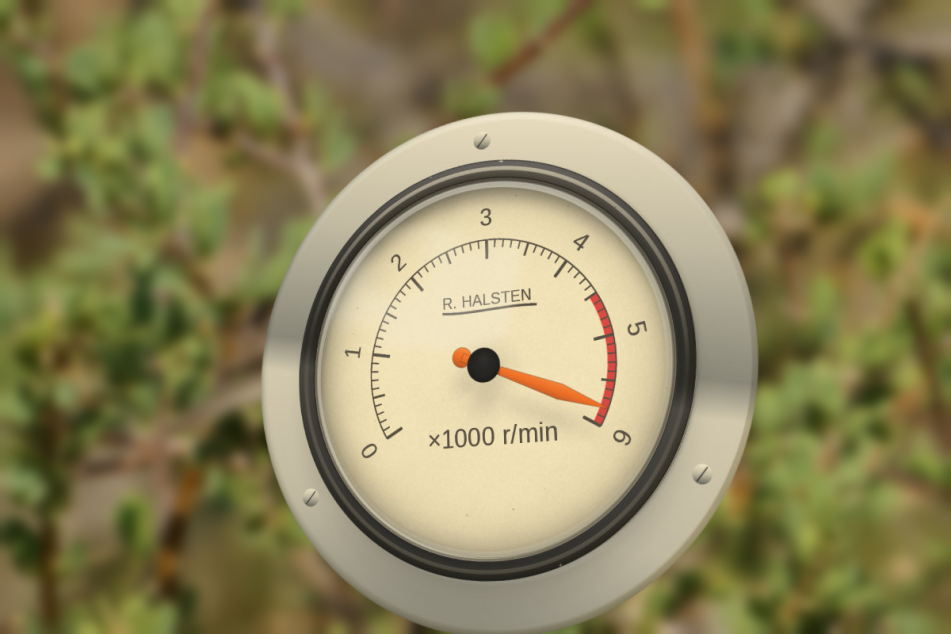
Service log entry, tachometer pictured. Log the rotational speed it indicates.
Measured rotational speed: 5800 rpm
